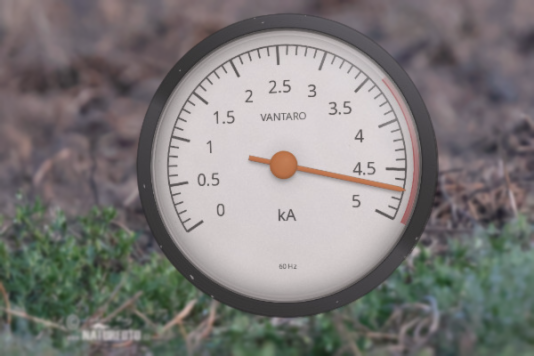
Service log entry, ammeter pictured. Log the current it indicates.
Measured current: 4.7 kA
